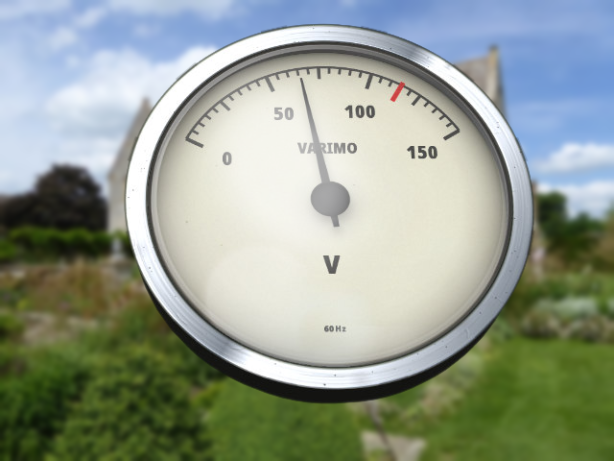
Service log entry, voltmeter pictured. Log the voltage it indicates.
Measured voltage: 65 V
